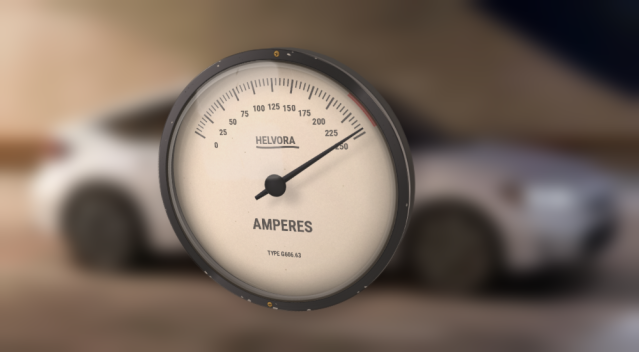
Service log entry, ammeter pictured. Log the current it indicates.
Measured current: 245 A
